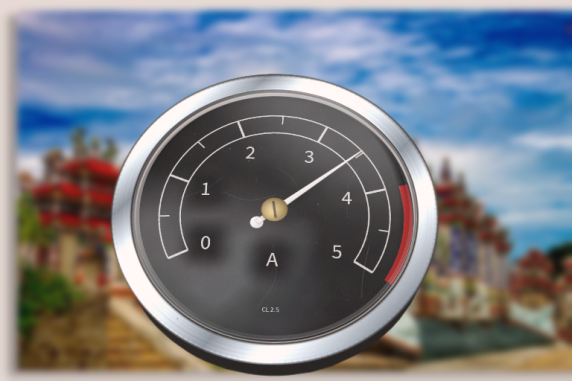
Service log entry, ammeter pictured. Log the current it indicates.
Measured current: 3.5 A
